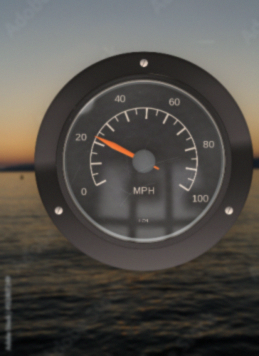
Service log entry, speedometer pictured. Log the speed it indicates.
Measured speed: 22.5 mph
